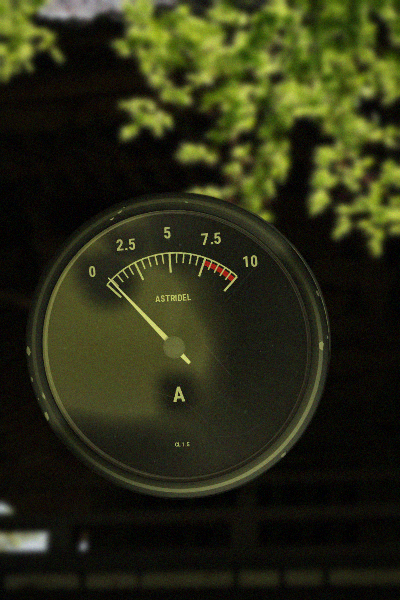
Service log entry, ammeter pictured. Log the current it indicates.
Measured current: 0.5 A
